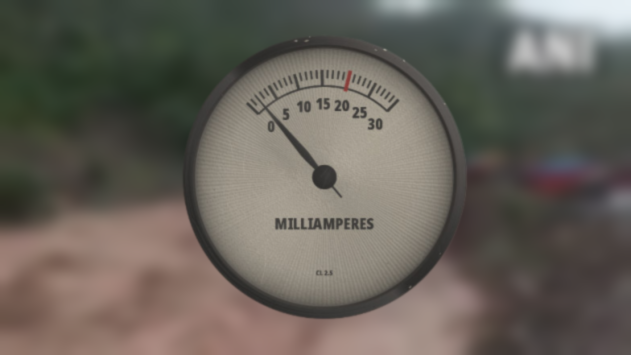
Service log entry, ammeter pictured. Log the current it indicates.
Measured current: 2 mA
